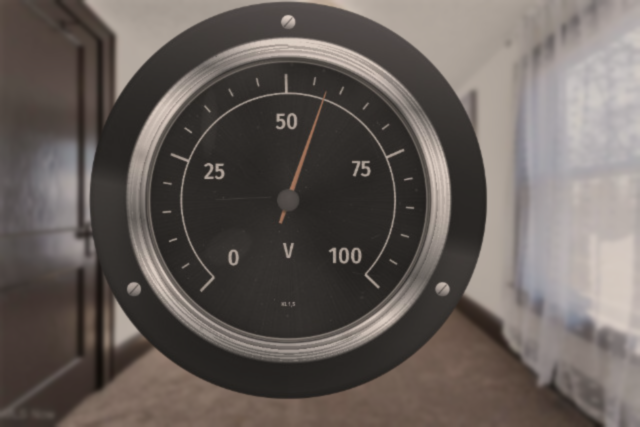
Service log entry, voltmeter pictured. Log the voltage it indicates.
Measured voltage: 57.5 V
